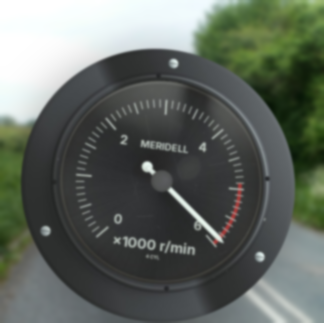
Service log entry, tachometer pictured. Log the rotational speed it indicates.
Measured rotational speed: 5900 rpm
